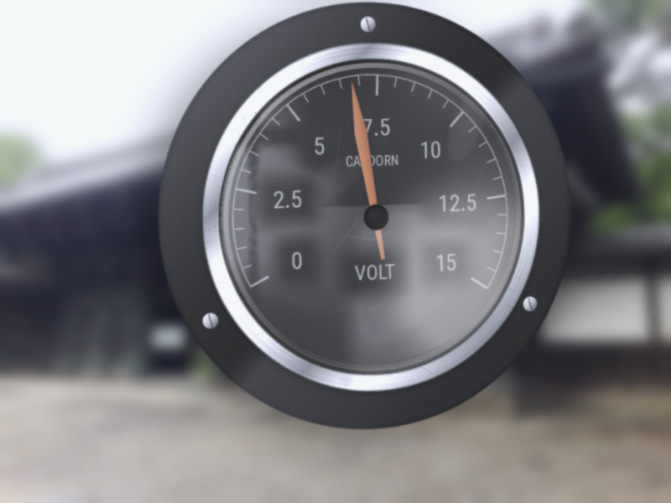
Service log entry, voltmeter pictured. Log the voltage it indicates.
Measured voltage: 6.75 V
